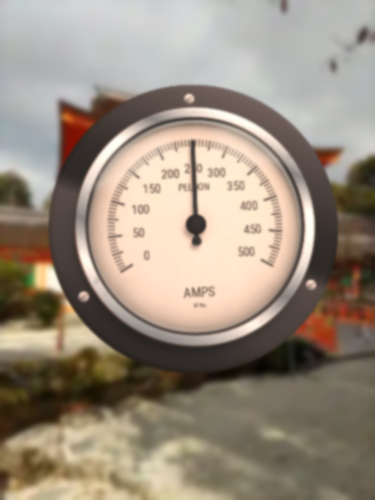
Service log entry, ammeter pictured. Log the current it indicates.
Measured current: 250 A
